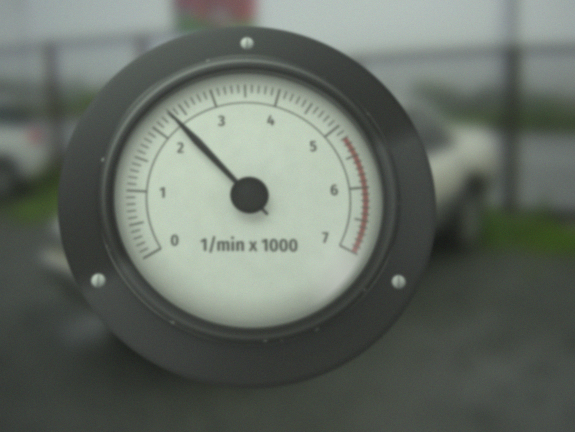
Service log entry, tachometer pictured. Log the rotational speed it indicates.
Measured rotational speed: 2300 rpm
